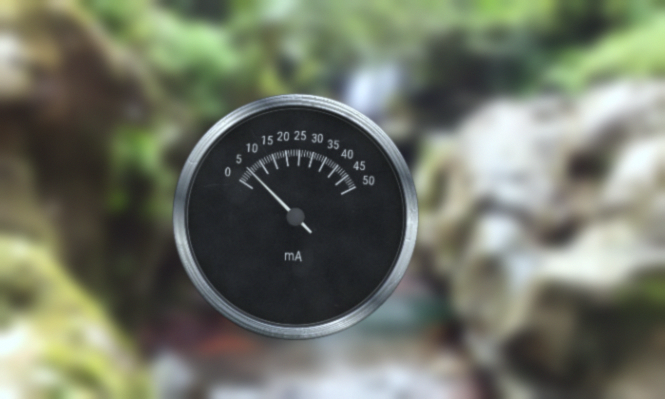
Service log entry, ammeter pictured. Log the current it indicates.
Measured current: 5 mA
